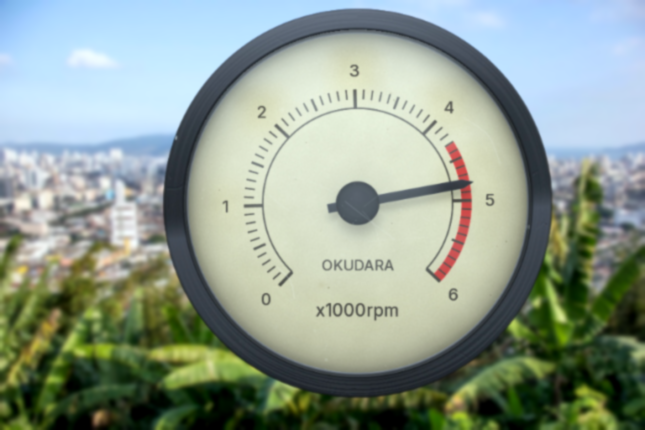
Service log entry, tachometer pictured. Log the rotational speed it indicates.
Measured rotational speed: 4800 rpm
